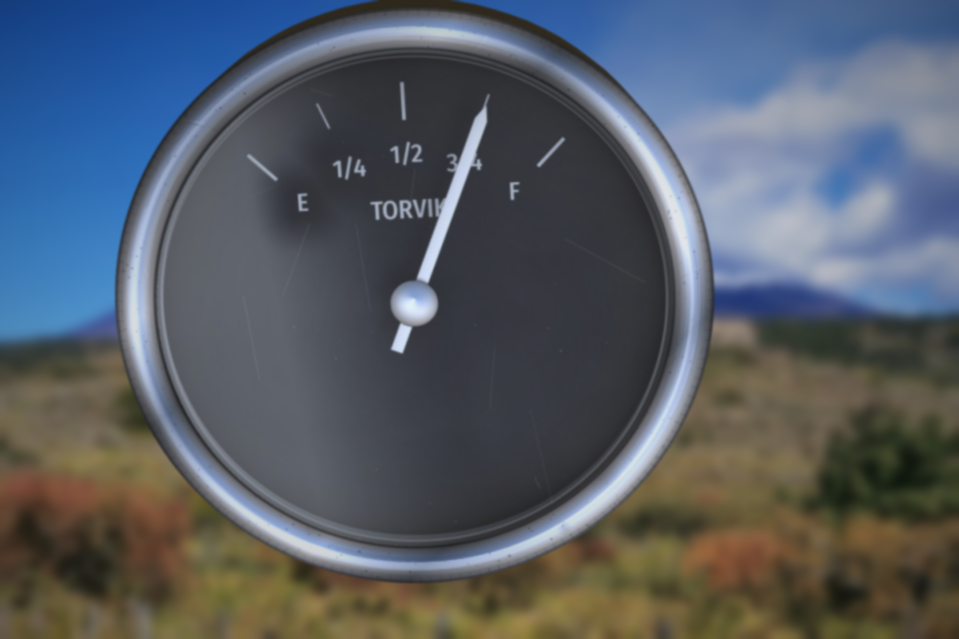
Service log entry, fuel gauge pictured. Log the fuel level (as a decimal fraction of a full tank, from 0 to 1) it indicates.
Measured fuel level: 0.75
